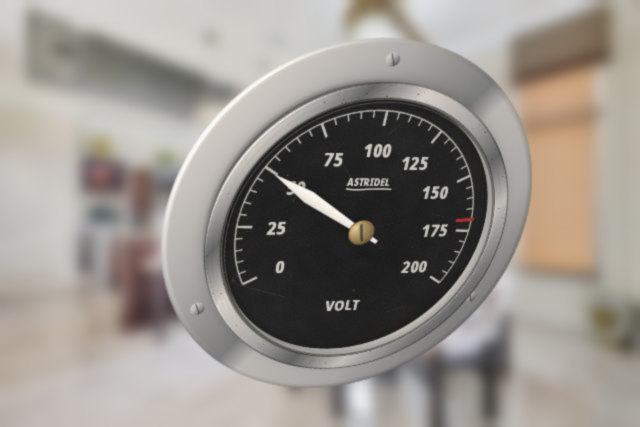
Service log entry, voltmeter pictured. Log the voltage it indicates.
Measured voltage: 50 V
